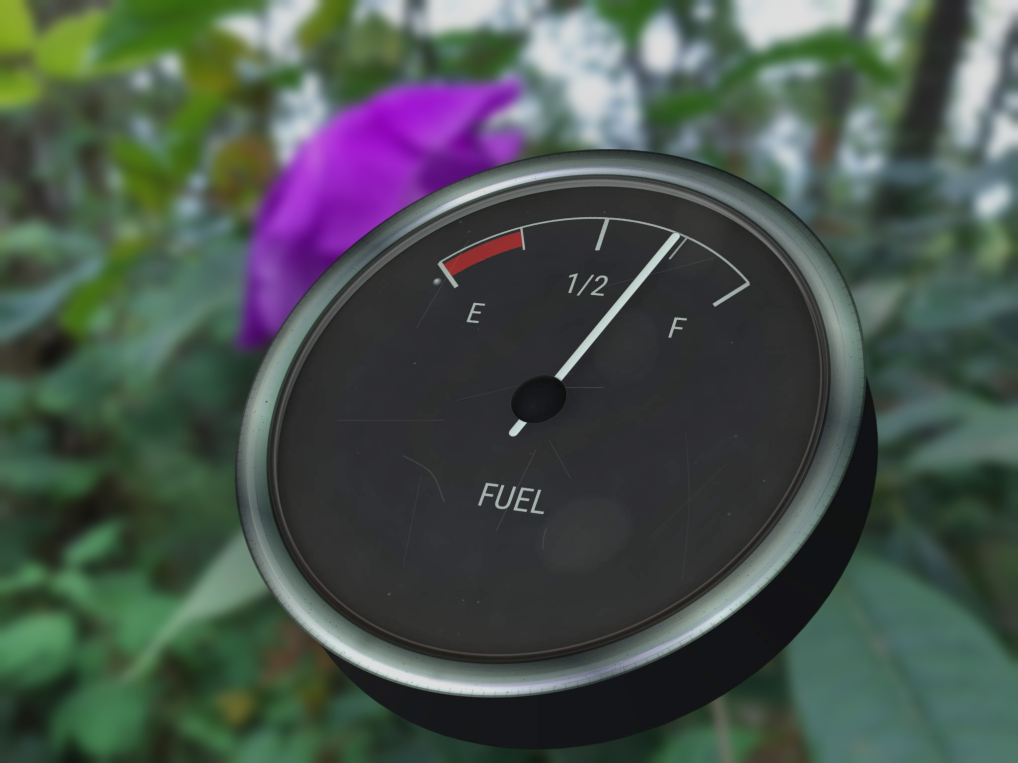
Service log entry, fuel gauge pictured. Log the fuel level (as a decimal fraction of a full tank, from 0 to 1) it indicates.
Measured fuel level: 0.75
